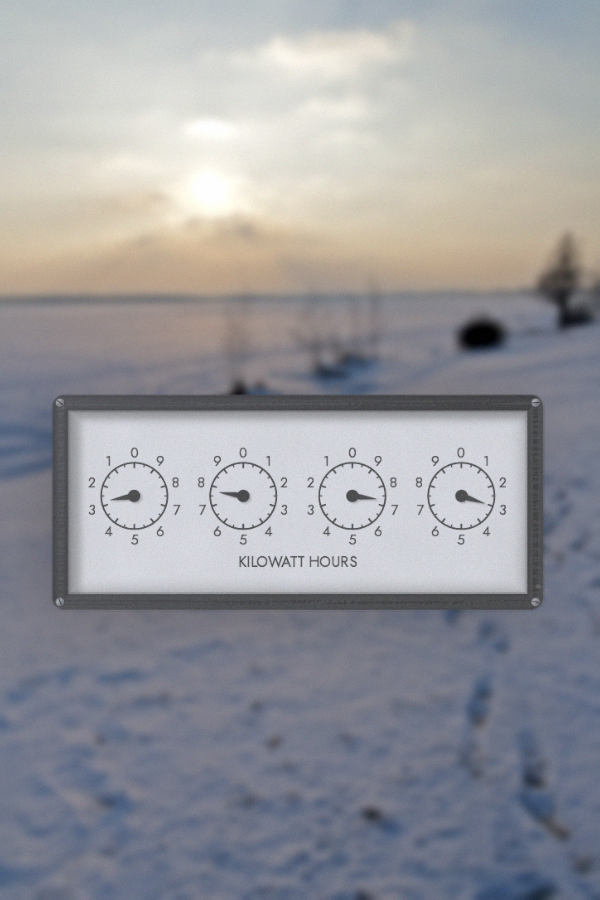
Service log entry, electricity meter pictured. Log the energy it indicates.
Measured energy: 2773 kWh
